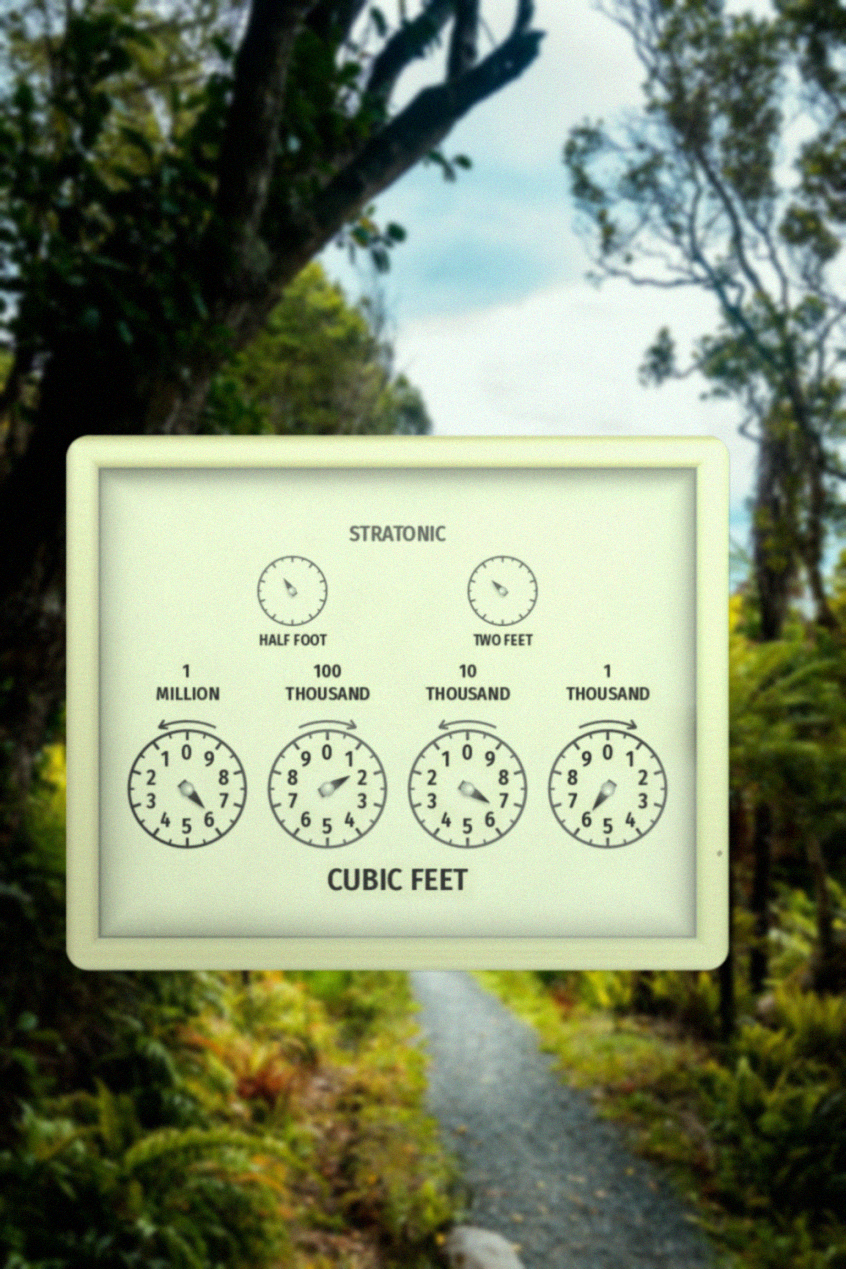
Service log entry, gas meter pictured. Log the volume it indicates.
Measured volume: 616600 ft³
